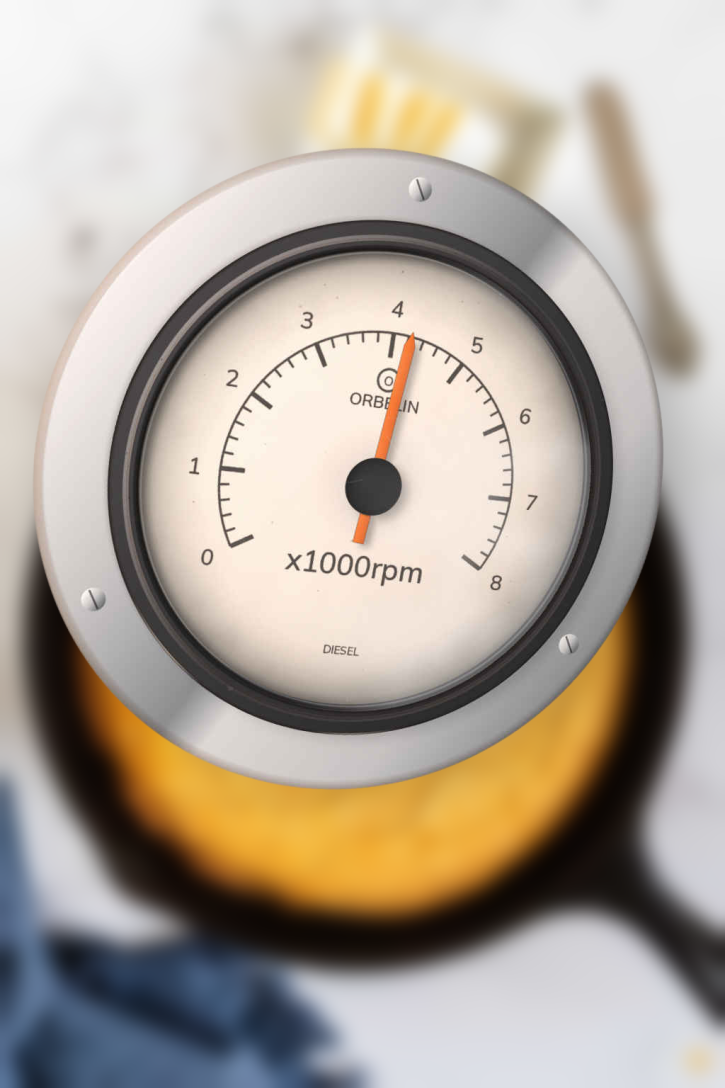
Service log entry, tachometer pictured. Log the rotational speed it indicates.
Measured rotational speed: 4200 rpm
